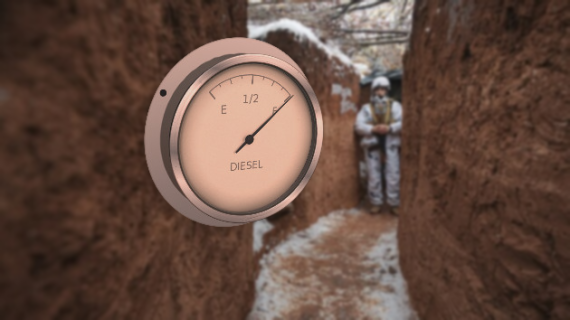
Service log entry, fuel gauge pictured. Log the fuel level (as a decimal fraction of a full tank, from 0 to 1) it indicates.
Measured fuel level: 1
